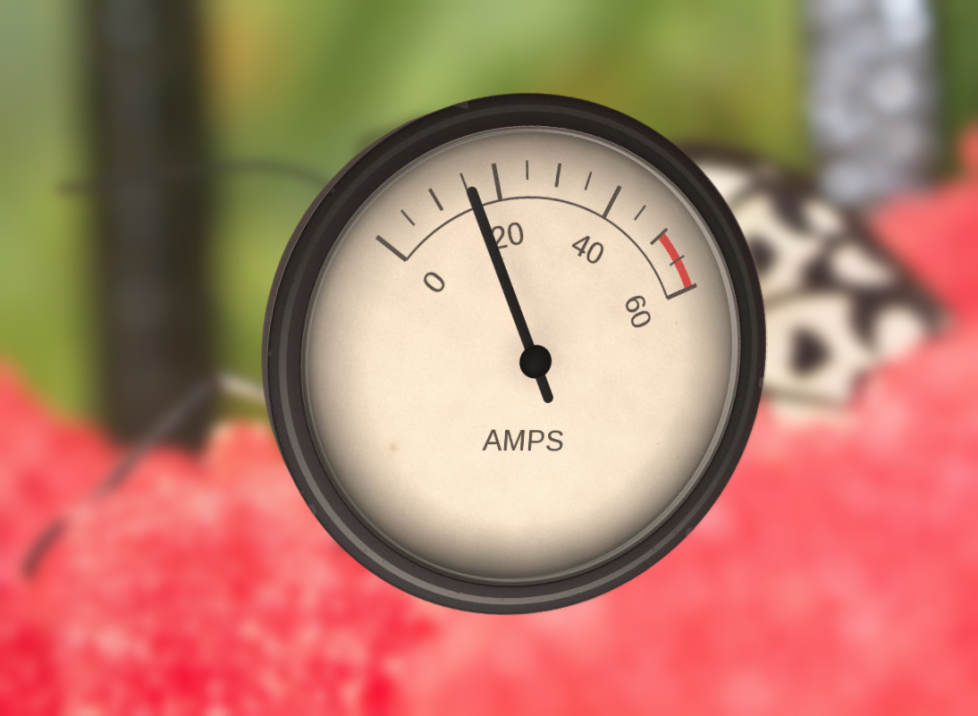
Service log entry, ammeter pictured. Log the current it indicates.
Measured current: 15 A
